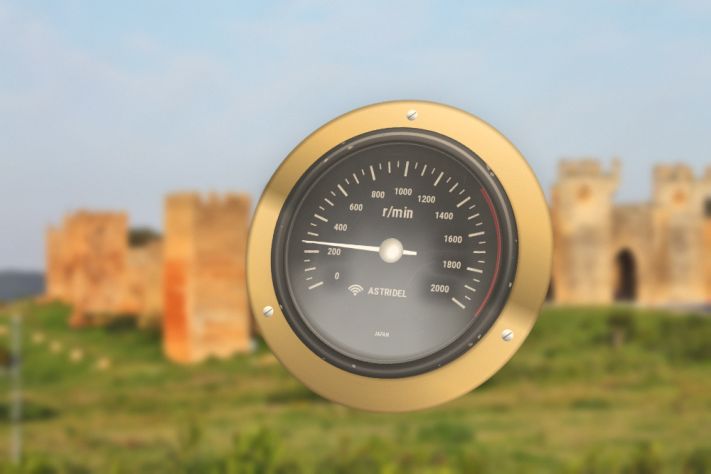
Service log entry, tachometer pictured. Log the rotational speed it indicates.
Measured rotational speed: 250 rpm
